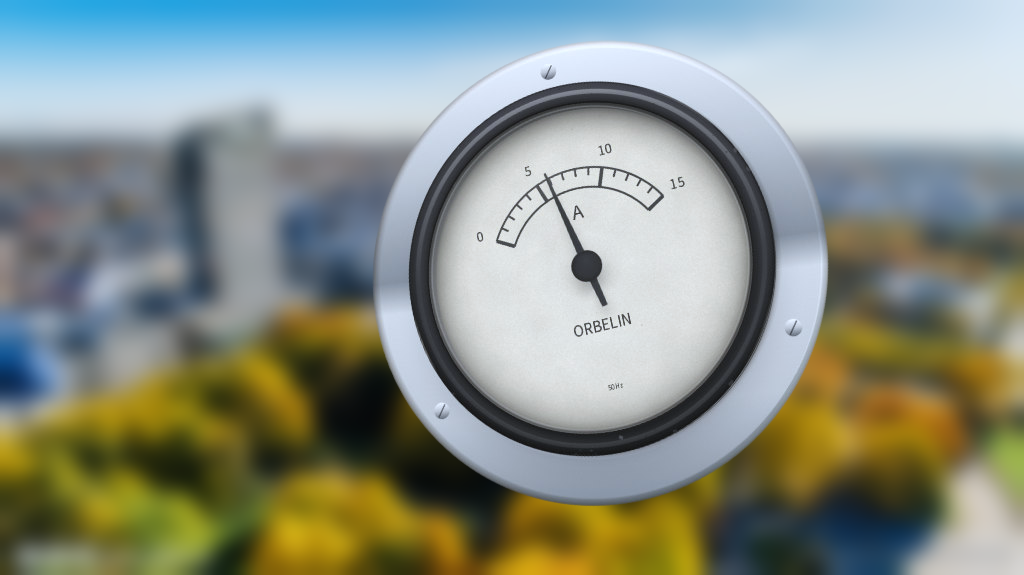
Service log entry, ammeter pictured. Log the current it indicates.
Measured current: 6 A
